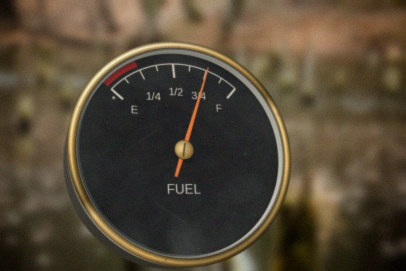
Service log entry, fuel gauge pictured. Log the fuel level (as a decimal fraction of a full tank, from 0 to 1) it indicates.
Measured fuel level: 0.75
